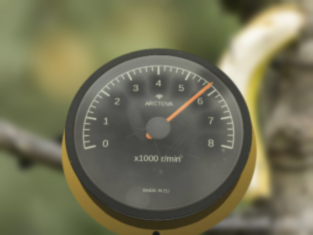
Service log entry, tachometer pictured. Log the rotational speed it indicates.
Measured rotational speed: 5800 rpm
